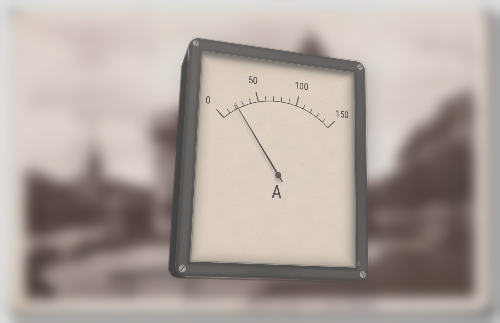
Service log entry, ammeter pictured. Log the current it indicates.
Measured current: 20 A
